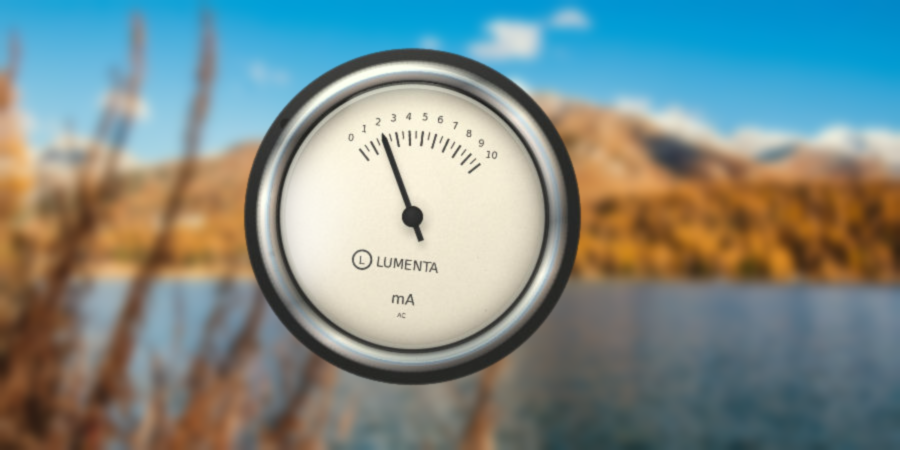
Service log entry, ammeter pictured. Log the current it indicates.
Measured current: 2 mA
